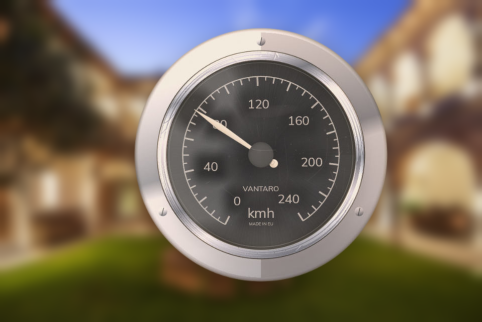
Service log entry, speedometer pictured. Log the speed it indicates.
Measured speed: 77.5 km/h
